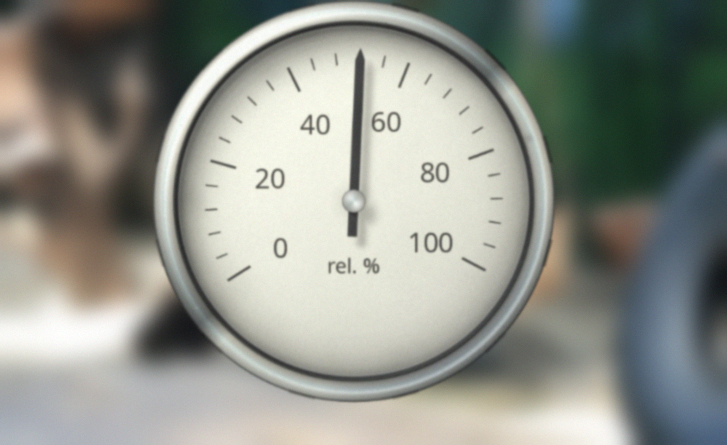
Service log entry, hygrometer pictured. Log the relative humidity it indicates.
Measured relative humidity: 52 %
